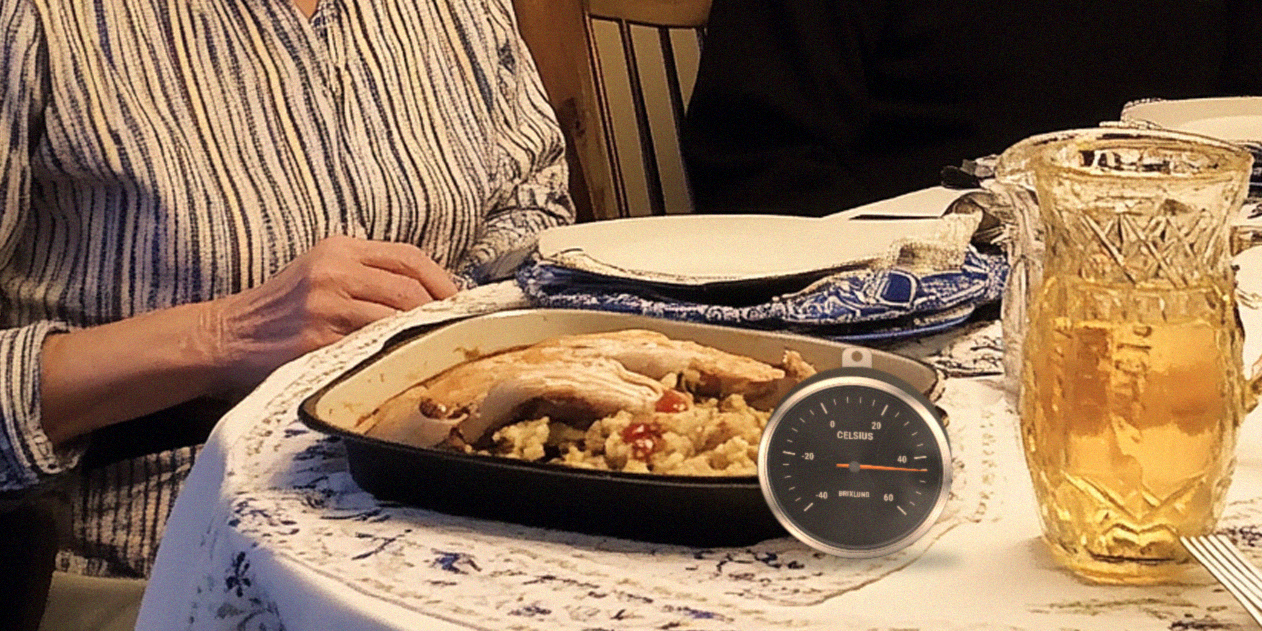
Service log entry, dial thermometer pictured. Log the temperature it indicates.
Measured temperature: 44 °C
